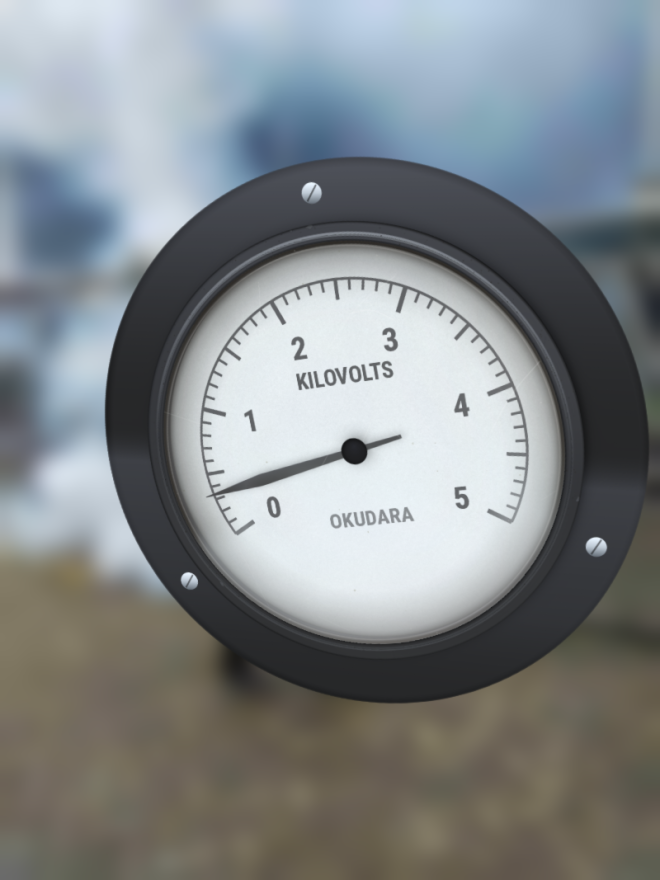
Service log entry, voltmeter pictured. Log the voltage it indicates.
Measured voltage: 0.35 kV
